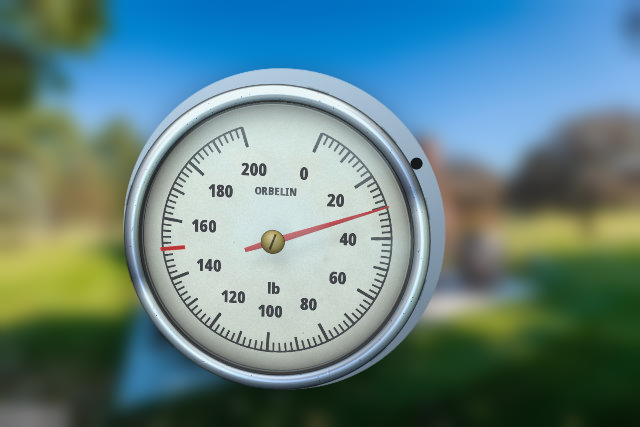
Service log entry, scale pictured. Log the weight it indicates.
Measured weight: 30 lb
